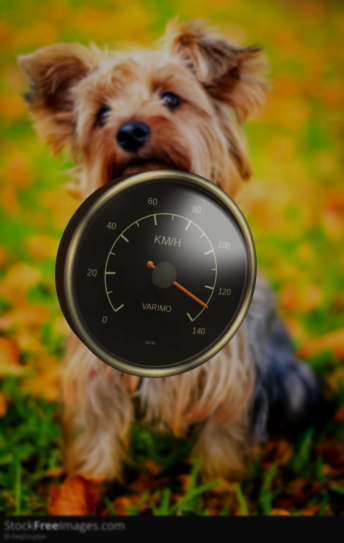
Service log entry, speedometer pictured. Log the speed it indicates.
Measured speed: 130 km/h
